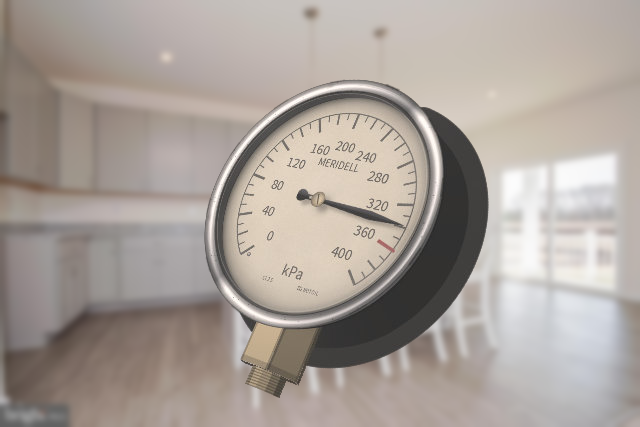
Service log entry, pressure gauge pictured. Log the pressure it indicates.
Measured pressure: 340 kPa
